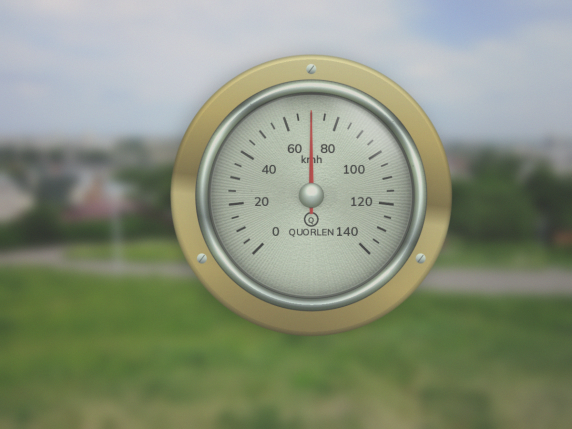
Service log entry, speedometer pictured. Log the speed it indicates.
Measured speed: 70 km/h
